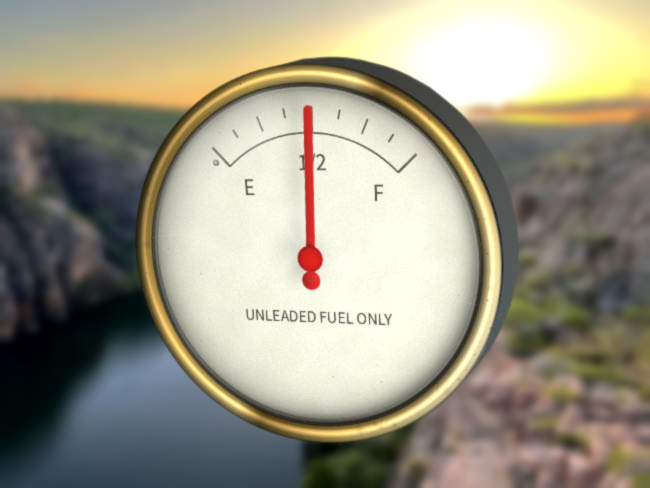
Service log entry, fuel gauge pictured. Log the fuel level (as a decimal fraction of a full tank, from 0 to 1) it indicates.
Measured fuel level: 0.5
